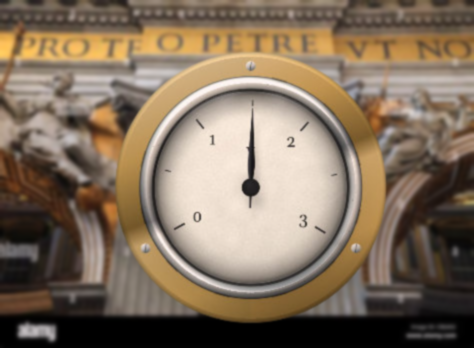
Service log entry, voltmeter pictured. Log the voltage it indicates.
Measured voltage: 1.5 V
